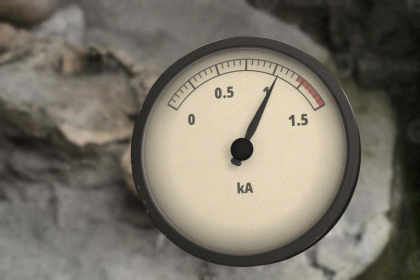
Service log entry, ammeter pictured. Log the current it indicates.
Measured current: 1.05 kA
